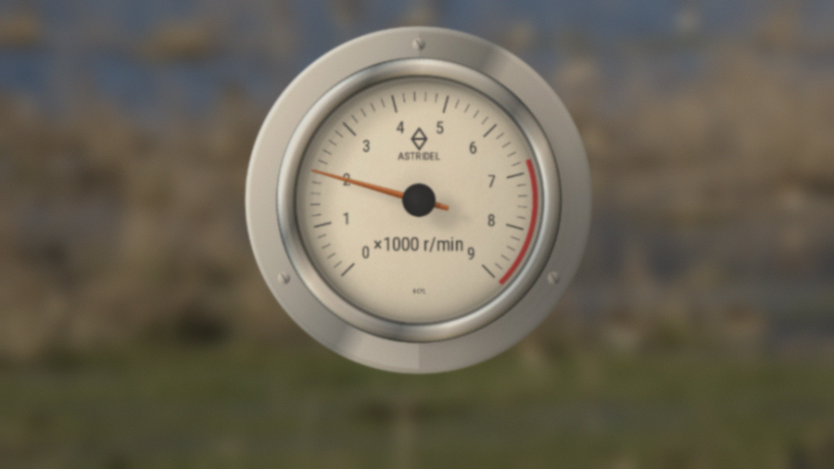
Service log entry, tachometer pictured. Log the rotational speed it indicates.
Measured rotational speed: 2000 rpm
